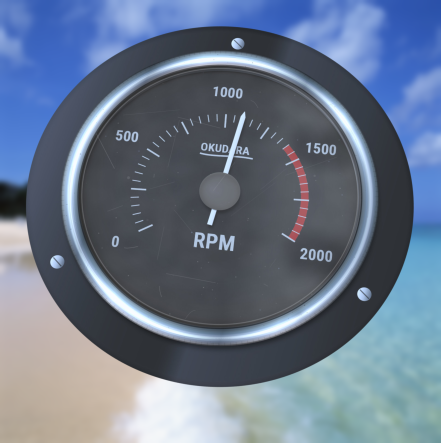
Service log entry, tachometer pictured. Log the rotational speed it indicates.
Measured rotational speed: 1100 rpm
